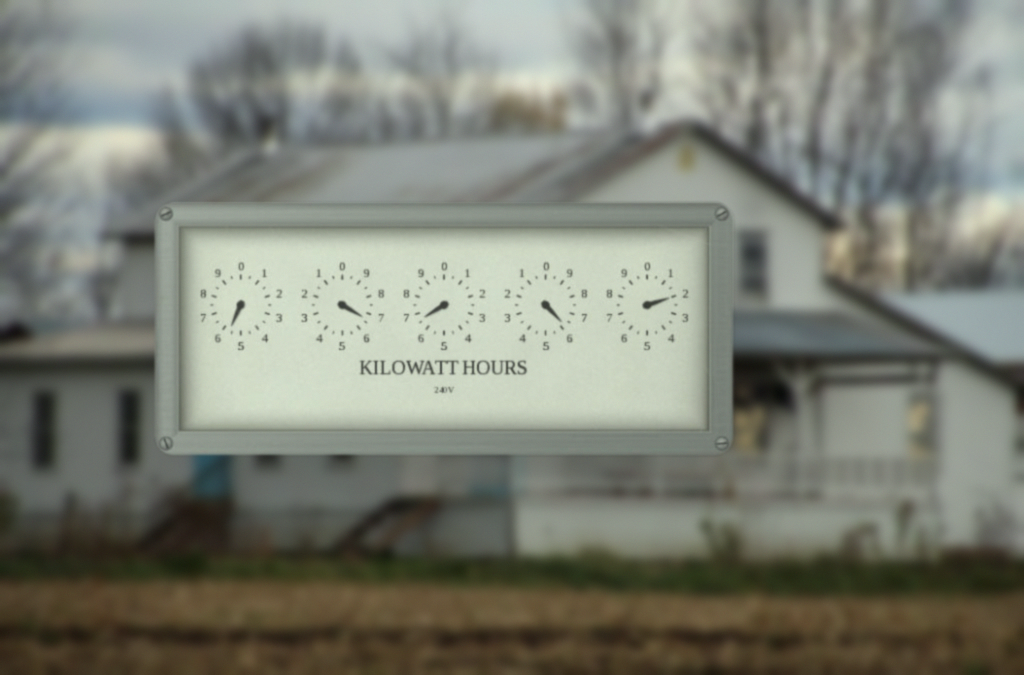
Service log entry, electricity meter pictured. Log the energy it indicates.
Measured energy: 56662 kWh
